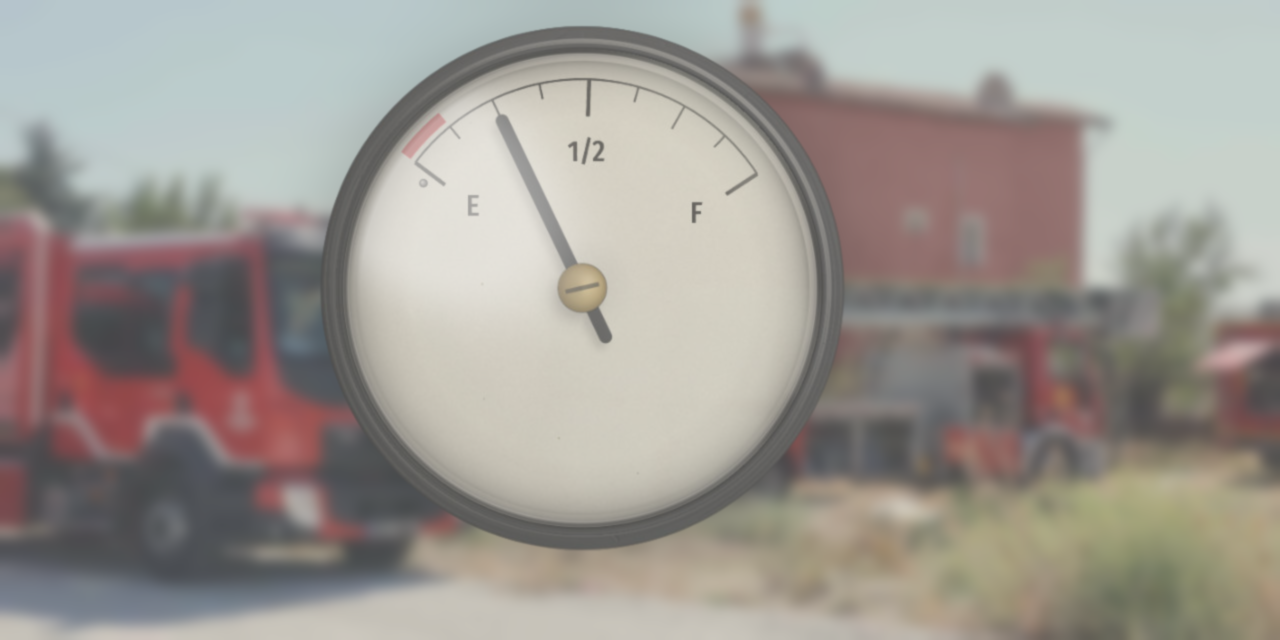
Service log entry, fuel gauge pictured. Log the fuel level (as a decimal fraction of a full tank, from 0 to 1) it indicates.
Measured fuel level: 0.25
